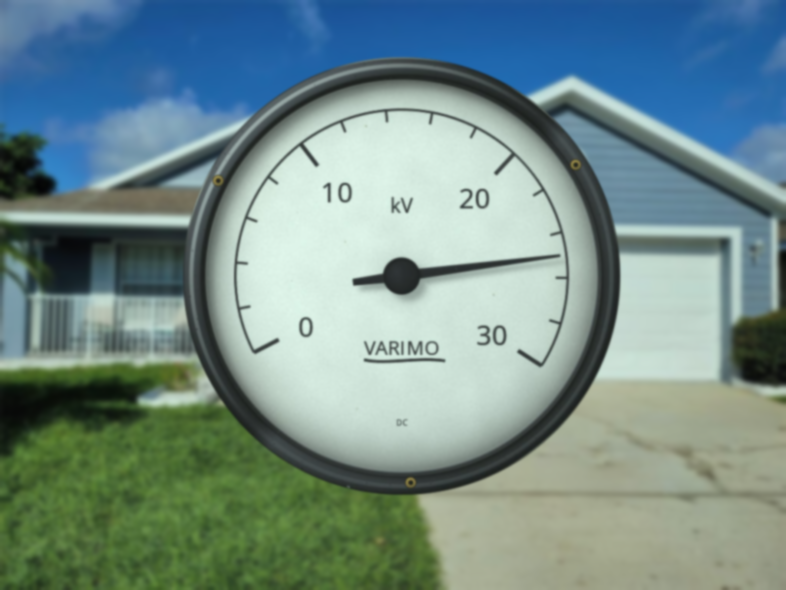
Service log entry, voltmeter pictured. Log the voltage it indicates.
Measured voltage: 25 kV
